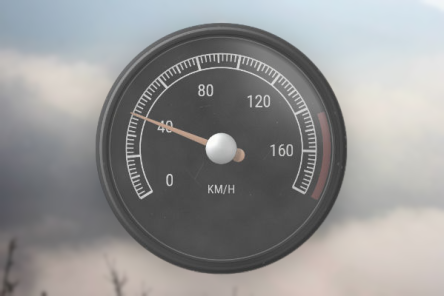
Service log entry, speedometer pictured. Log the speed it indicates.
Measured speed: 40 km/h
